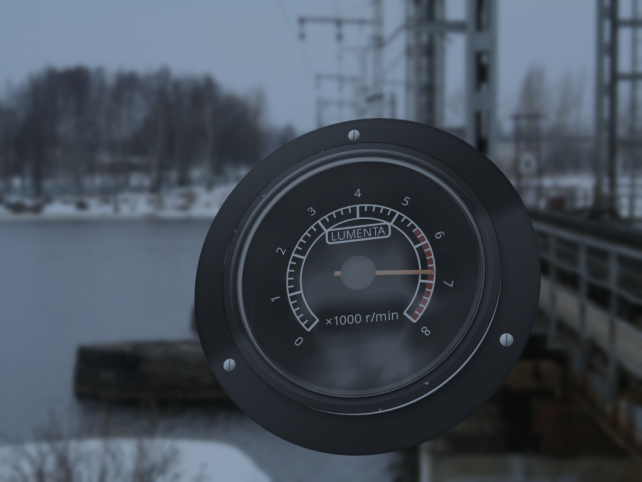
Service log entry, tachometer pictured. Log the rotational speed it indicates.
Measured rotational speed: 6800 rpm
